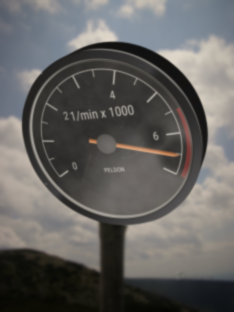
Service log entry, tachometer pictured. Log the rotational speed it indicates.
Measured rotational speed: 6500 rpm
